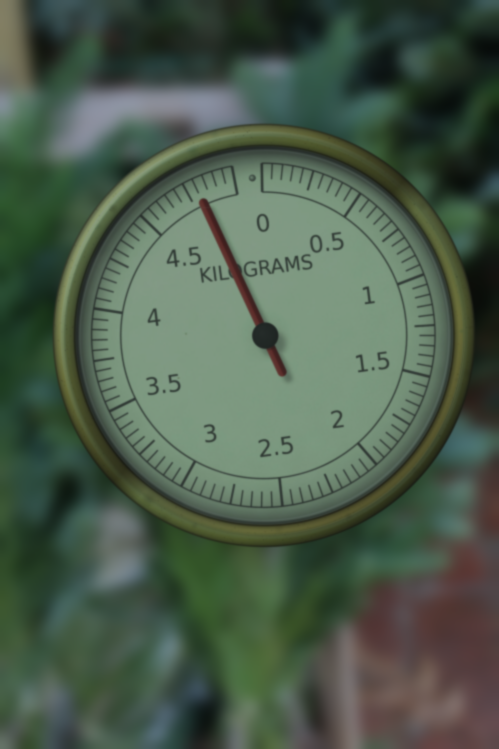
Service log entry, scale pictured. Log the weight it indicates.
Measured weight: 4.8 kg
